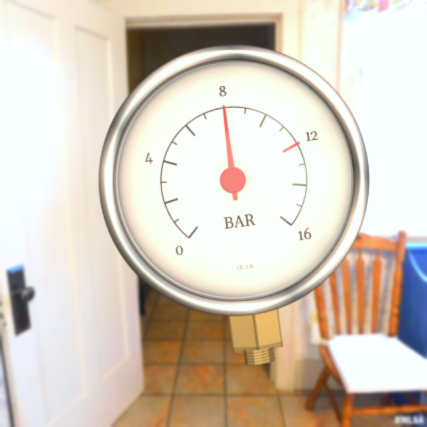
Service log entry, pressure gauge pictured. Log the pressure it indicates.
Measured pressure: 8 bar
